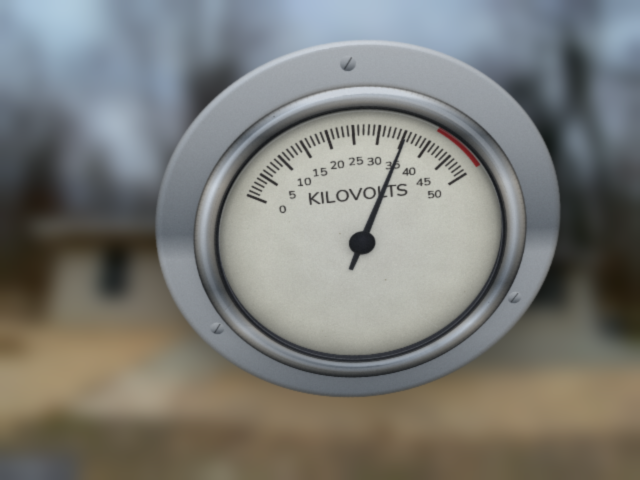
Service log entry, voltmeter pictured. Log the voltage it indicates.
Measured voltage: 35 kV
